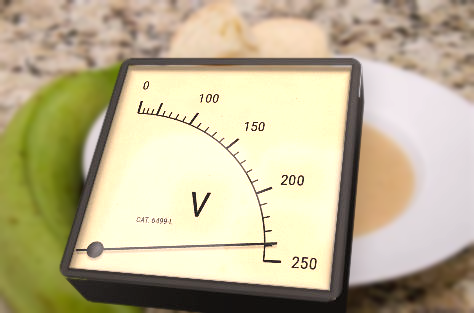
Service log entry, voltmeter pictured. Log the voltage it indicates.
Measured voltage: 240 V
